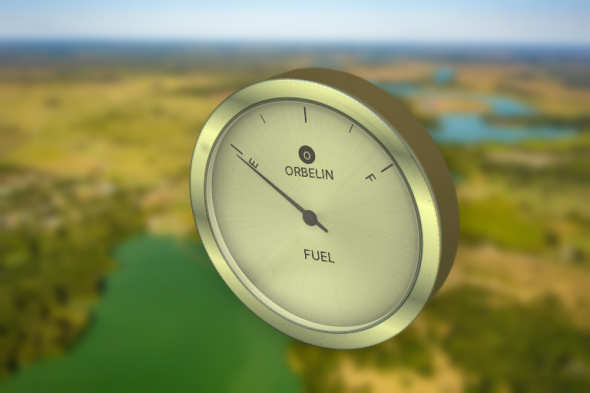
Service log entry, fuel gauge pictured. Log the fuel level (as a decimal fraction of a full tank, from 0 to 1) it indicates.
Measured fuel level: 0
